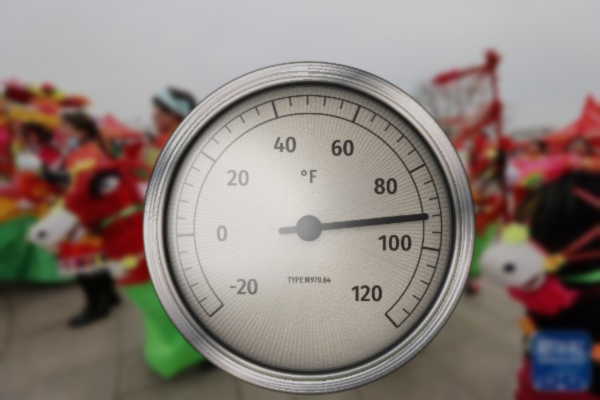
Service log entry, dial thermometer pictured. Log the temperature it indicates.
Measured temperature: 92 °F
